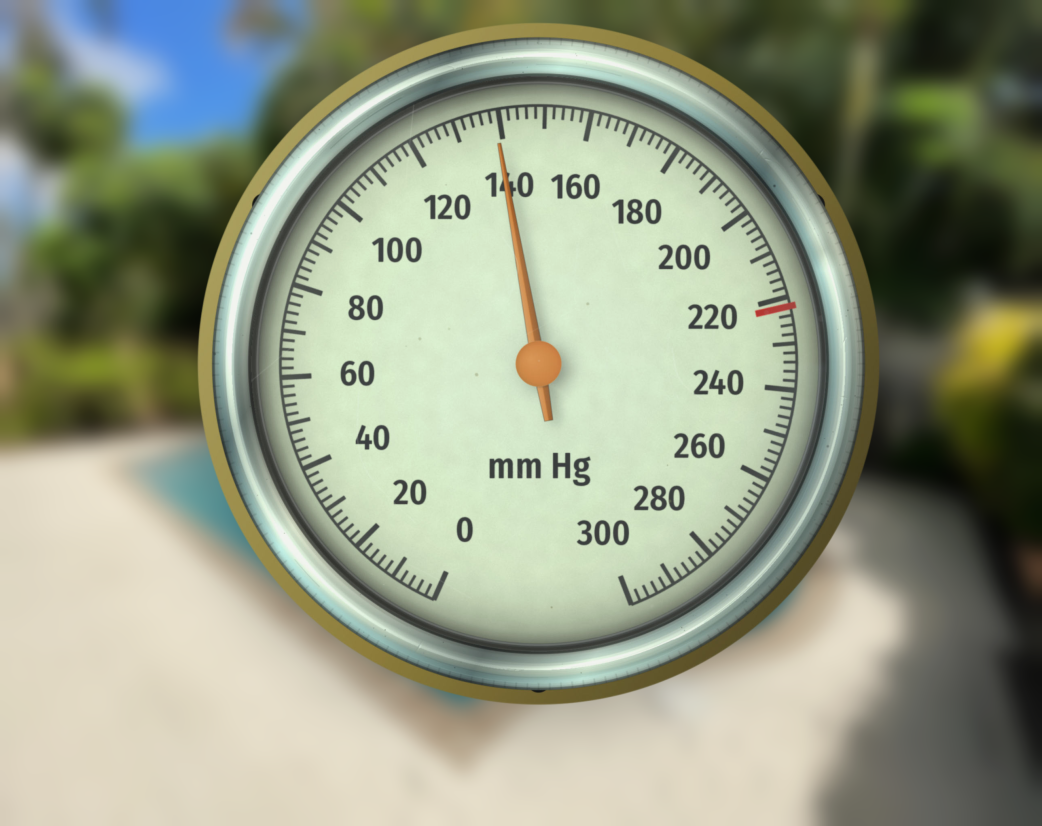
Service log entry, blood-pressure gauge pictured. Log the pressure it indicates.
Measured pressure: 139 mmHg
